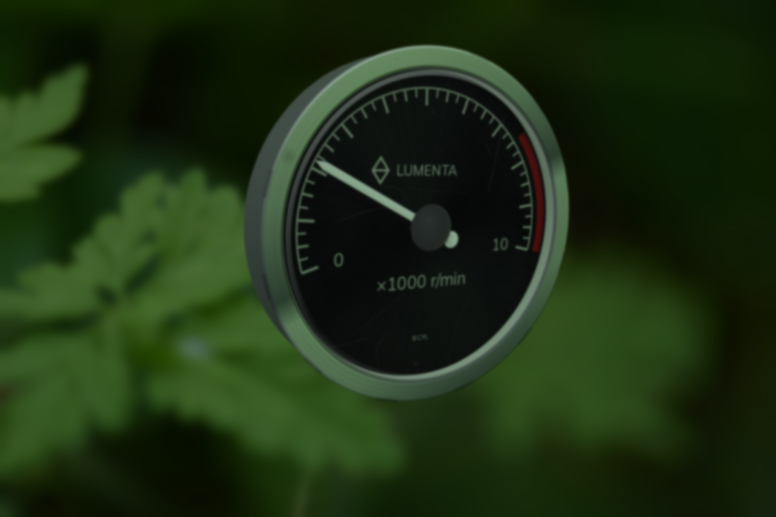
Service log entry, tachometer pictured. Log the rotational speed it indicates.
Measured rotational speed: 2125 rpm
